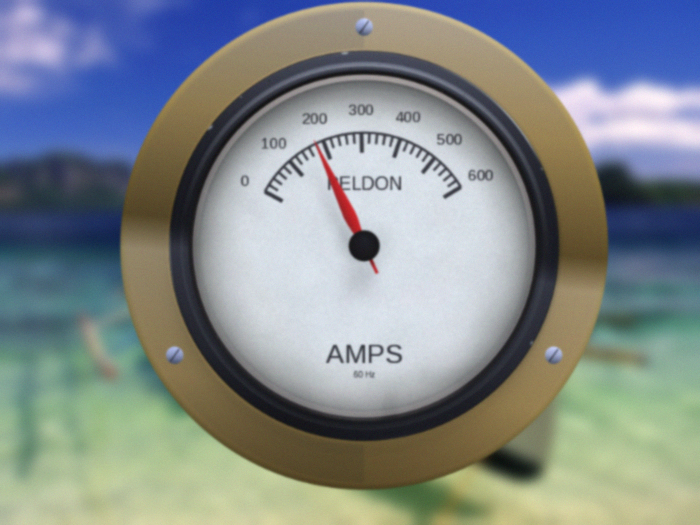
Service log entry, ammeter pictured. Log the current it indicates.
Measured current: 180 A
